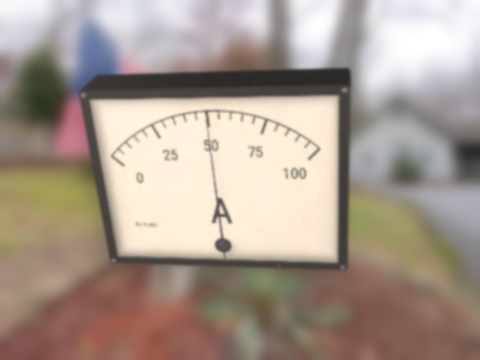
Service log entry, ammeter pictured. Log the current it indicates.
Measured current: 50 A
